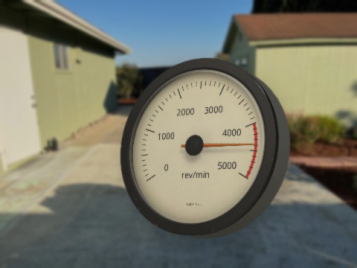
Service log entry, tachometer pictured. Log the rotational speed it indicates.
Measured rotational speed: 4400 rpm
